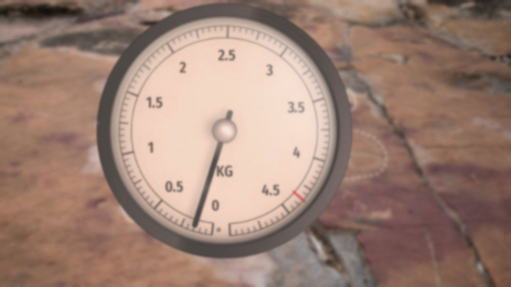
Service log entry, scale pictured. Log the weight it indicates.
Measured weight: 0.15 kg
